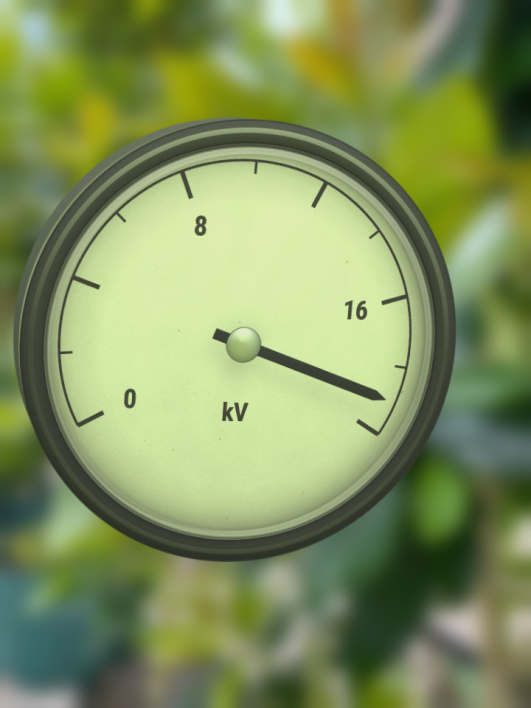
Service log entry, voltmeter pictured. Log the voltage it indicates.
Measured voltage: 19 kV
